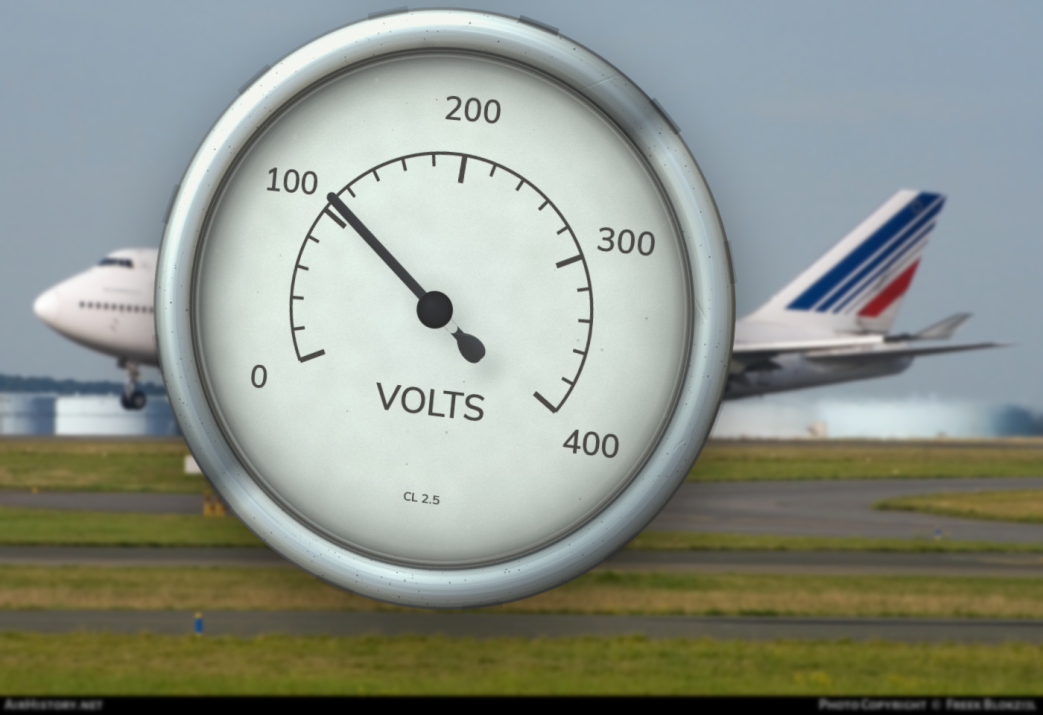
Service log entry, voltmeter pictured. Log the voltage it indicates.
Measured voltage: 110 V
